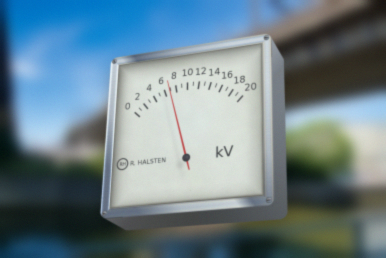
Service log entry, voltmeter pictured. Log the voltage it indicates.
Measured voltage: 7 kV
